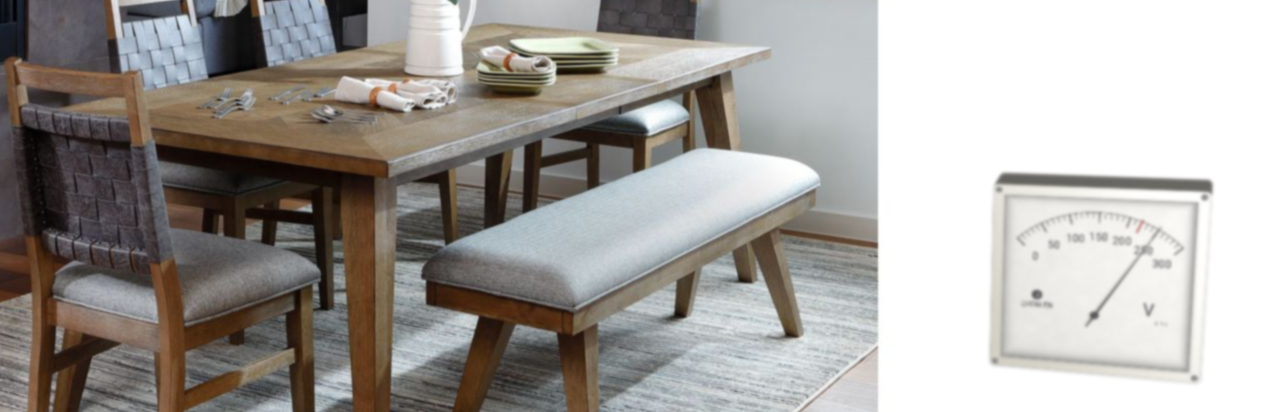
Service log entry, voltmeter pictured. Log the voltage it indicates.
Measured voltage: 250 V
